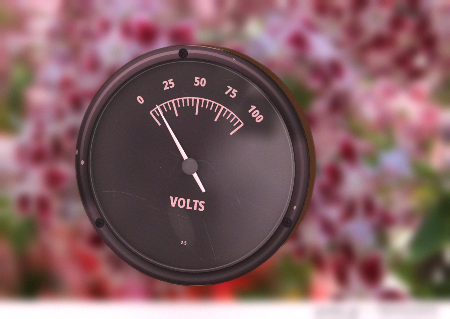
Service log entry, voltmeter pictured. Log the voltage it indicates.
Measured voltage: 10 V
